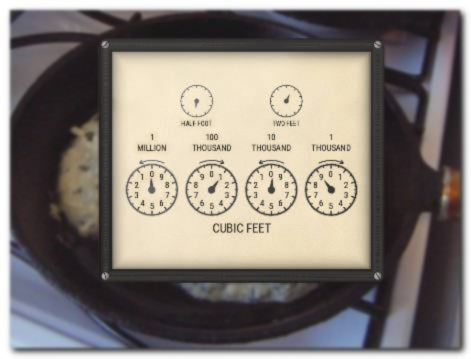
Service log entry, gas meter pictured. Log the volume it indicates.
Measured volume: 9900 ft³
